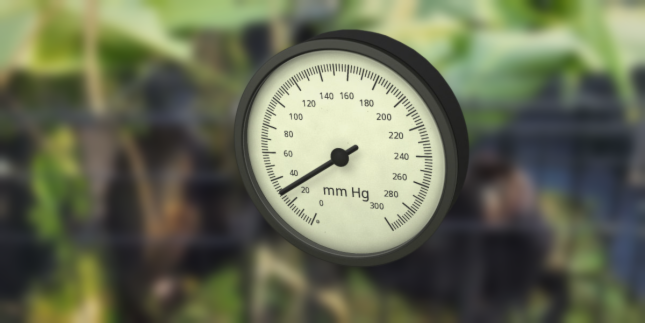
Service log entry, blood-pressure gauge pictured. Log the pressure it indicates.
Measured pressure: 30 mmHg
